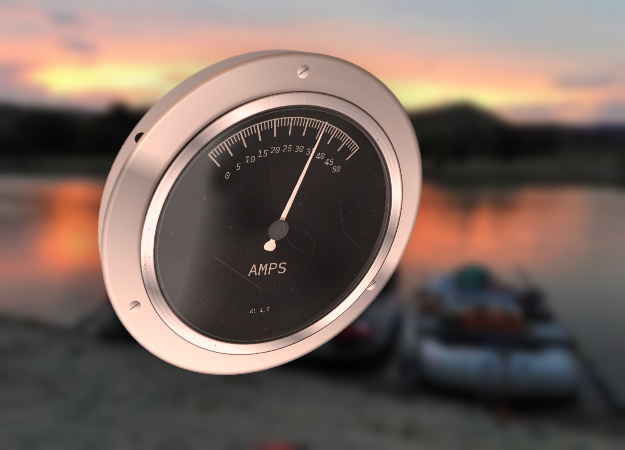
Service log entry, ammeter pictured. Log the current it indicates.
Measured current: 35 A
